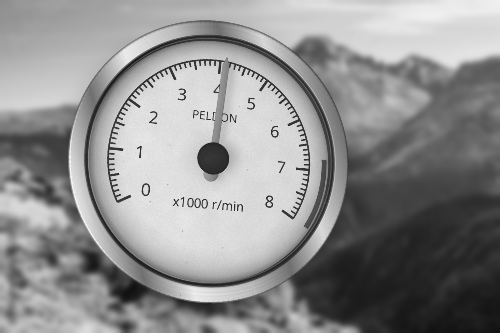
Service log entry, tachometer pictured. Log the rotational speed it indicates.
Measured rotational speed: 4100 rpm
